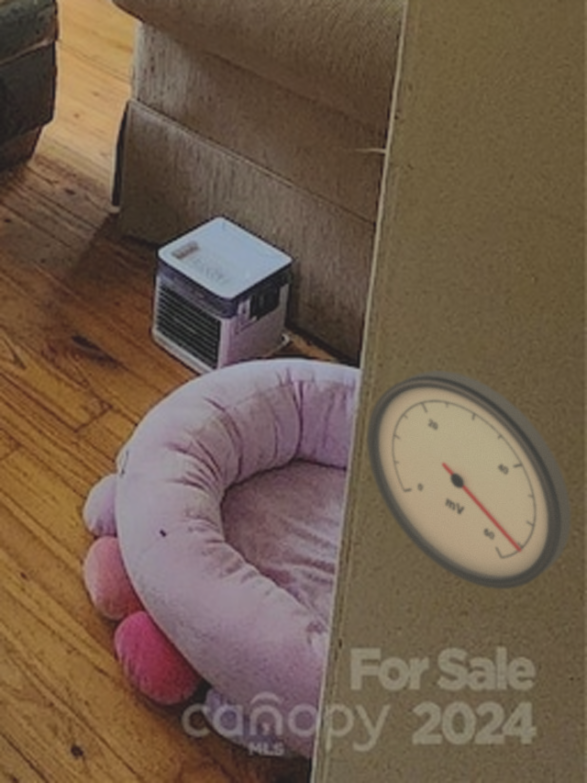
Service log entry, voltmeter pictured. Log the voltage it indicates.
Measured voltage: 55 mV
